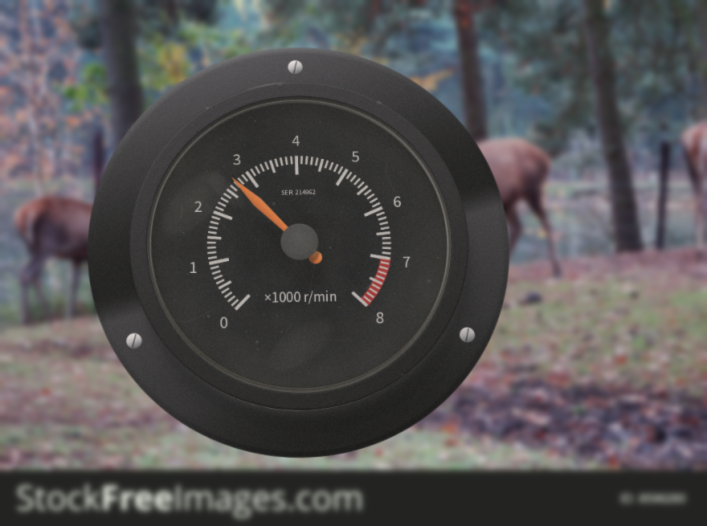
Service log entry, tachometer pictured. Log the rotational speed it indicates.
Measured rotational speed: 2700 rpm
